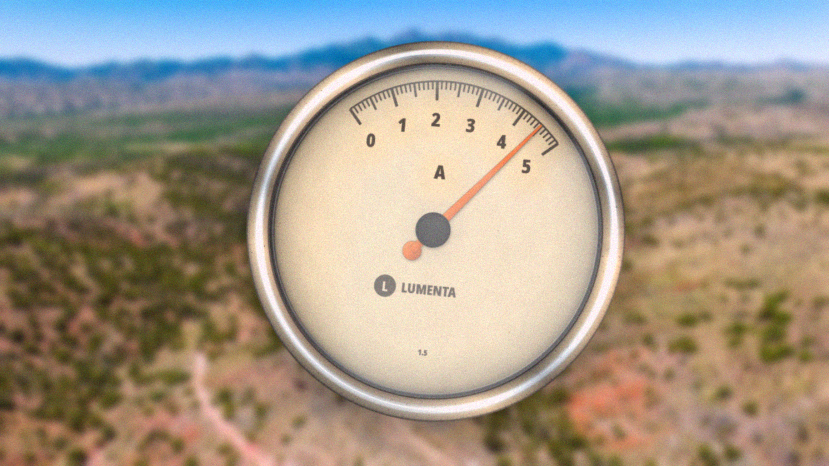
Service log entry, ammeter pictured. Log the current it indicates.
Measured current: 4.5 A
